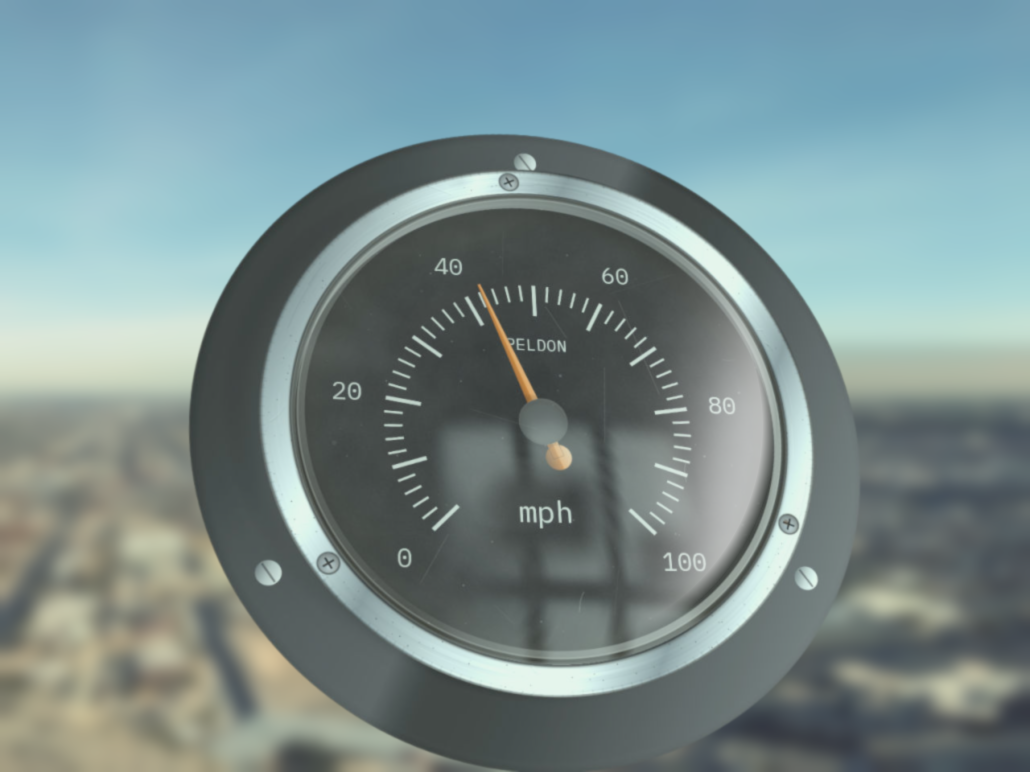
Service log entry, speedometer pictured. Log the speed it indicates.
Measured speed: 42 mph
